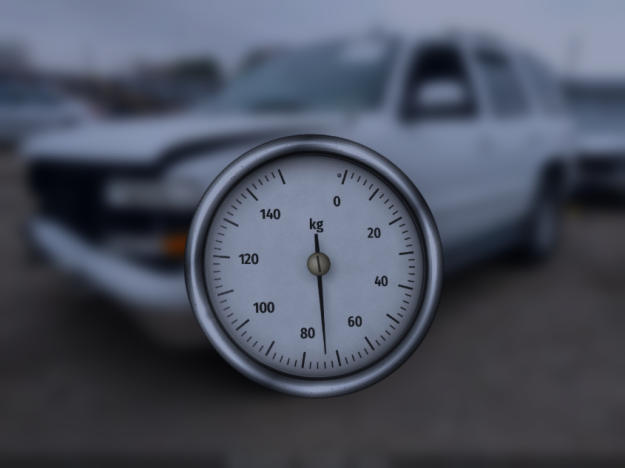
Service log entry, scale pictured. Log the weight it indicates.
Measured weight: 74 kg
